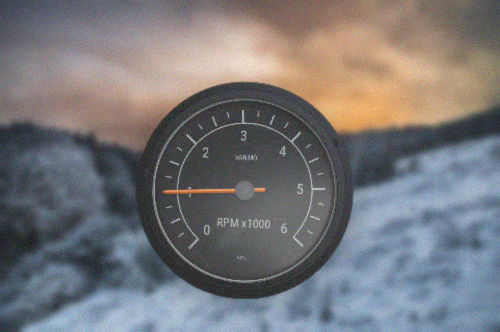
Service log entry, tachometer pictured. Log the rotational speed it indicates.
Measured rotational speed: 1000 rpm
